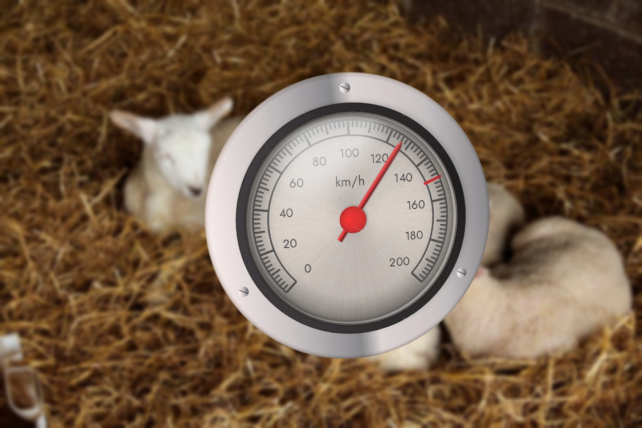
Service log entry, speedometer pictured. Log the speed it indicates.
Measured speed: 126 km/h
